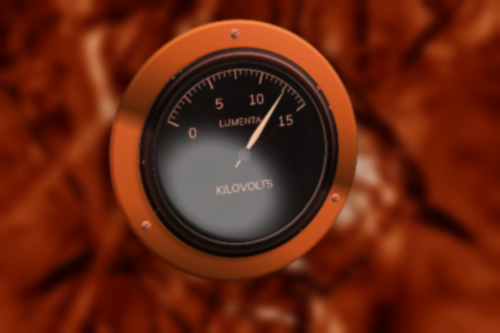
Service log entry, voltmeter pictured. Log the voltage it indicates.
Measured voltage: 12.5 kV
